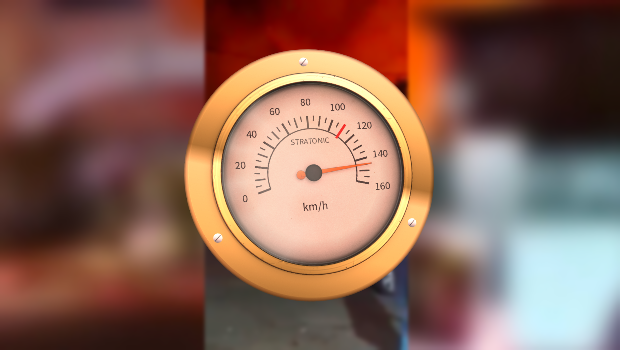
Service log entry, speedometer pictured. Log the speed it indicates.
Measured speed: 145 km/h
